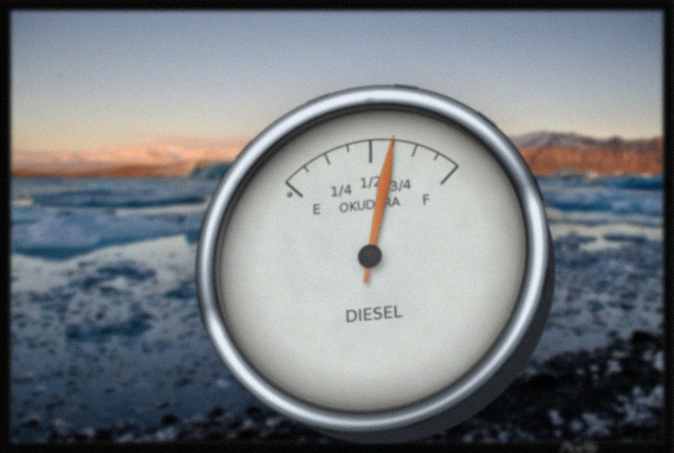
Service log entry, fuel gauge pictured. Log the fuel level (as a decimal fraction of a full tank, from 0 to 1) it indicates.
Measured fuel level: 0.625
